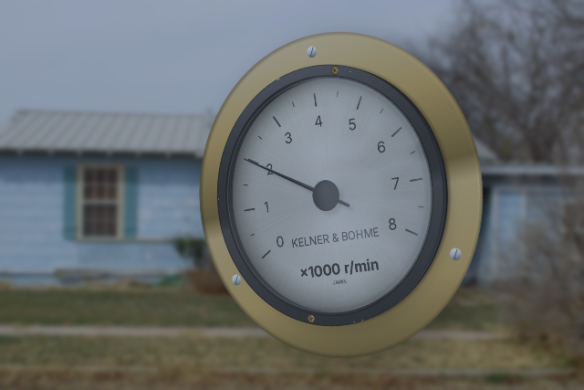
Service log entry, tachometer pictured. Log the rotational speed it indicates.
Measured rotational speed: 2000 rpm
